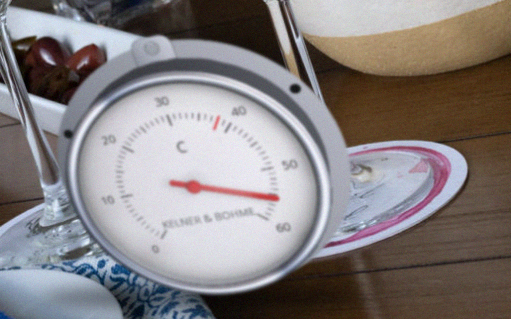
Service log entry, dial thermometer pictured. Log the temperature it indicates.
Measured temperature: 55 °C
